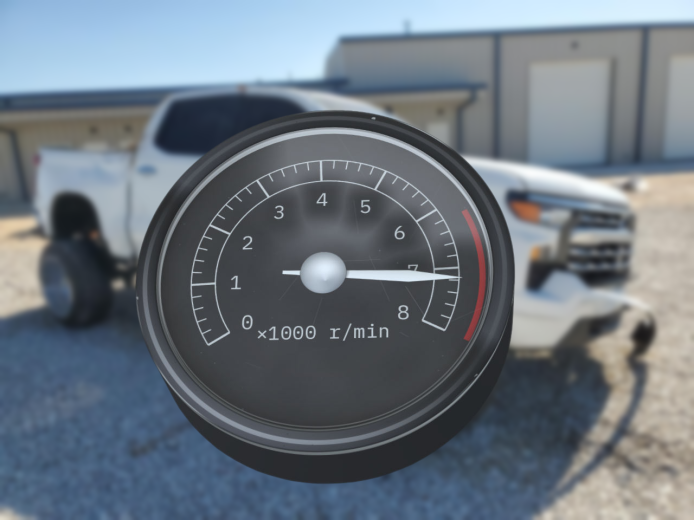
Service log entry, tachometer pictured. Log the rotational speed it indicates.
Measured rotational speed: 7200 rpm
